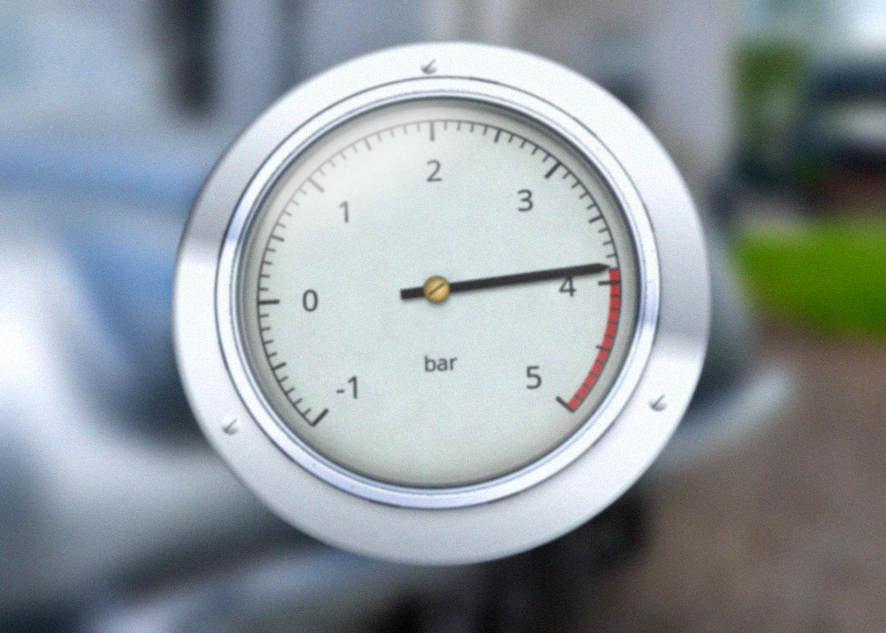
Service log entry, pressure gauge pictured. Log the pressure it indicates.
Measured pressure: 3.9 bar
